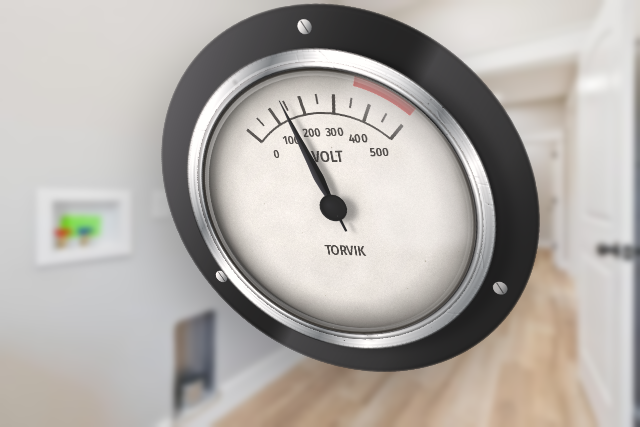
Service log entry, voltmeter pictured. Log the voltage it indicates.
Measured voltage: 150 V
